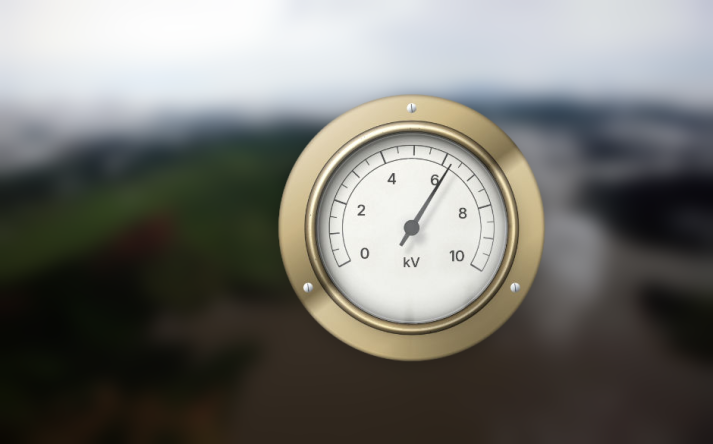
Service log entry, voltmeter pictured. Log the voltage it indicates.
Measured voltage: 6.25 kV
